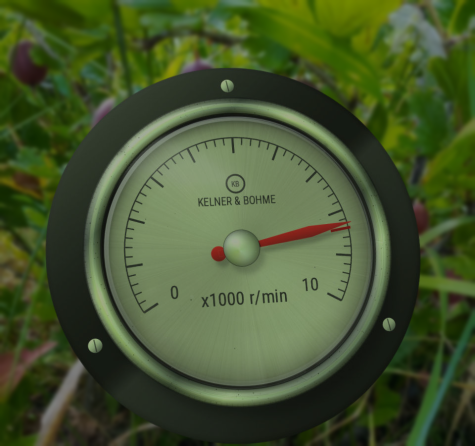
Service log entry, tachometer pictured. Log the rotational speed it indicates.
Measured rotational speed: 8300 rpm
